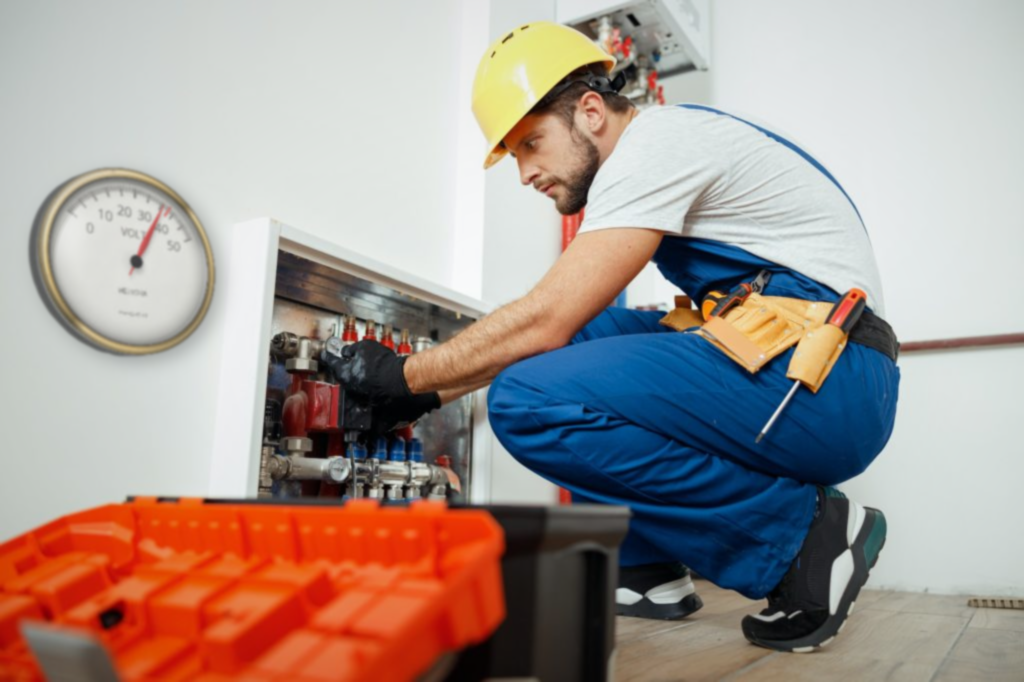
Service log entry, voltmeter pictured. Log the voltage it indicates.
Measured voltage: 35 V
